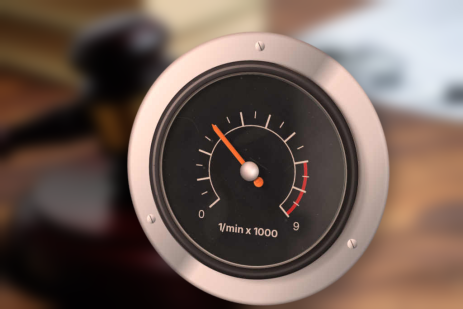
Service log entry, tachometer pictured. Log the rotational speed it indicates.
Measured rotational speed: 3000 rpm
